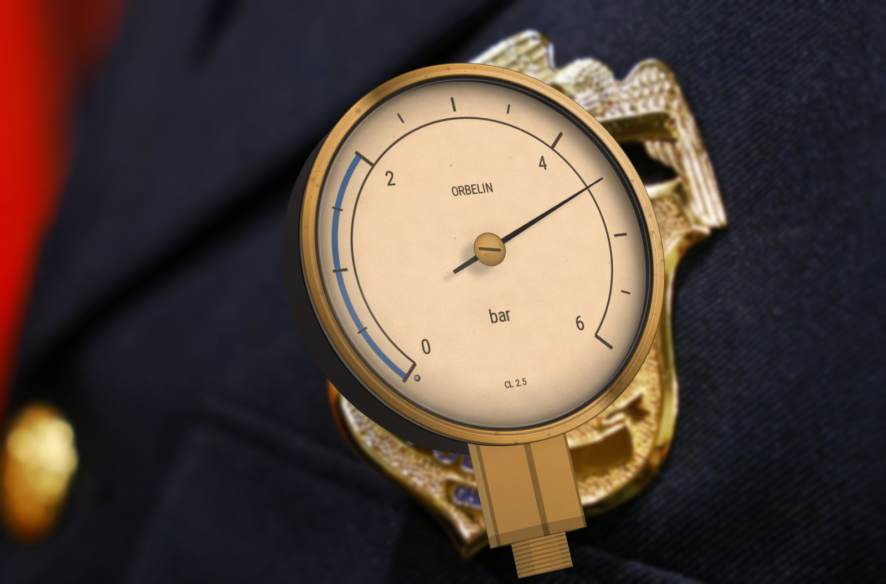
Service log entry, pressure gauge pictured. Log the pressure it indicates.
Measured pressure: 4.5 bar
